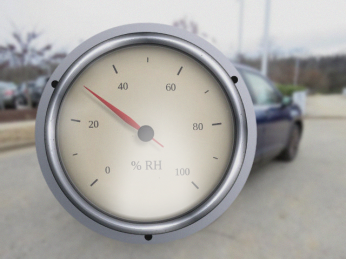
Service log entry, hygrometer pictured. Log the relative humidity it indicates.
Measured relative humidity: 30 %
